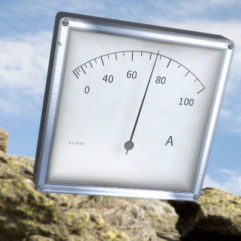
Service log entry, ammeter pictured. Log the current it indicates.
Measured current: 72.5 A
